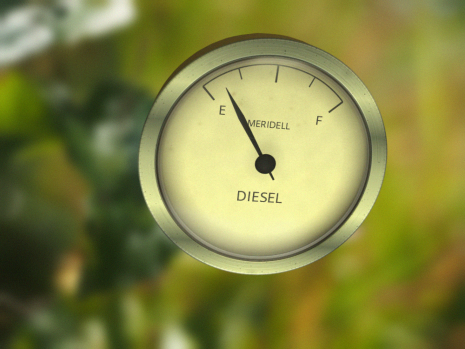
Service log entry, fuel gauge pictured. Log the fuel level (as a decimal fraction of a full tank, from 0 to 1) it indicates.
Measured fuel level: 0.125
